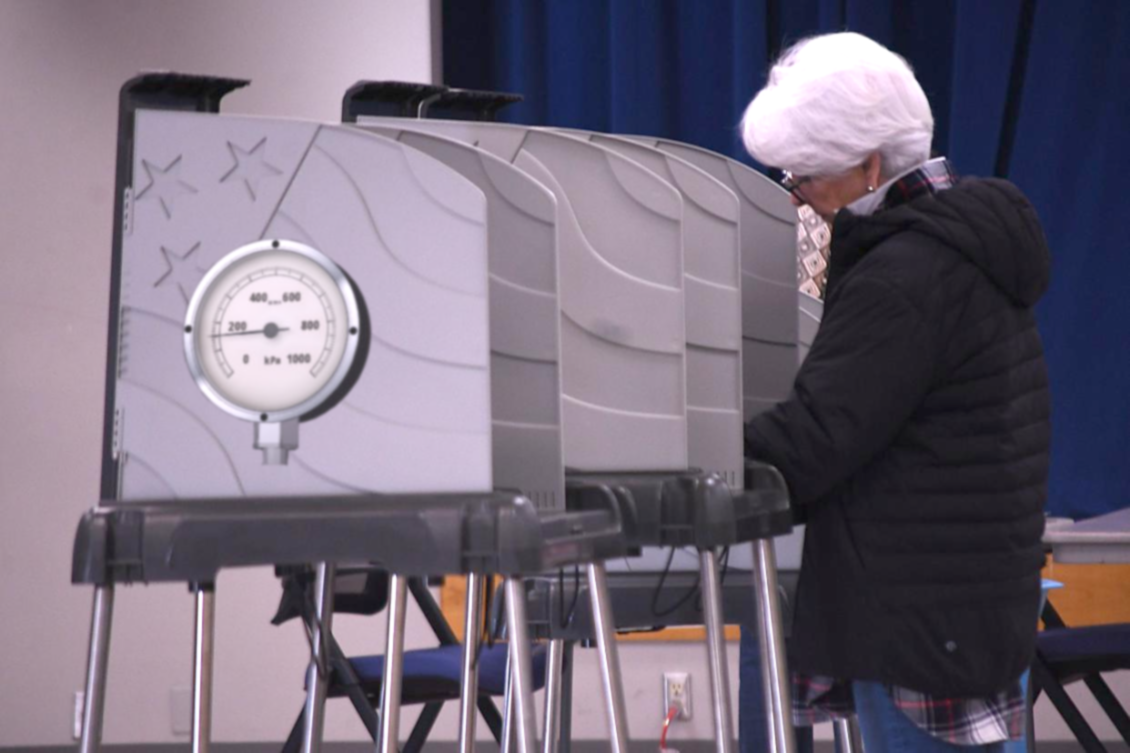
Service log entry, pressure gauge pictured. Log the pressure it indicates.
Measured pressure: 150 kPa
